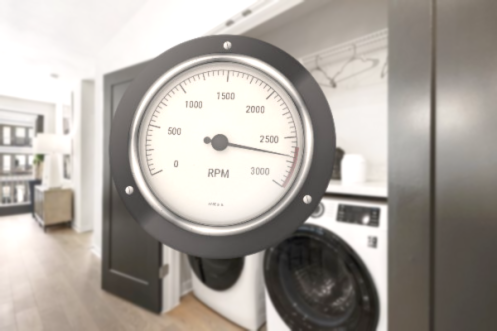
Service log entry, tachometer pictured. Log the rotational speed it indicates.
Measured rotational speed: 2700 rpm
